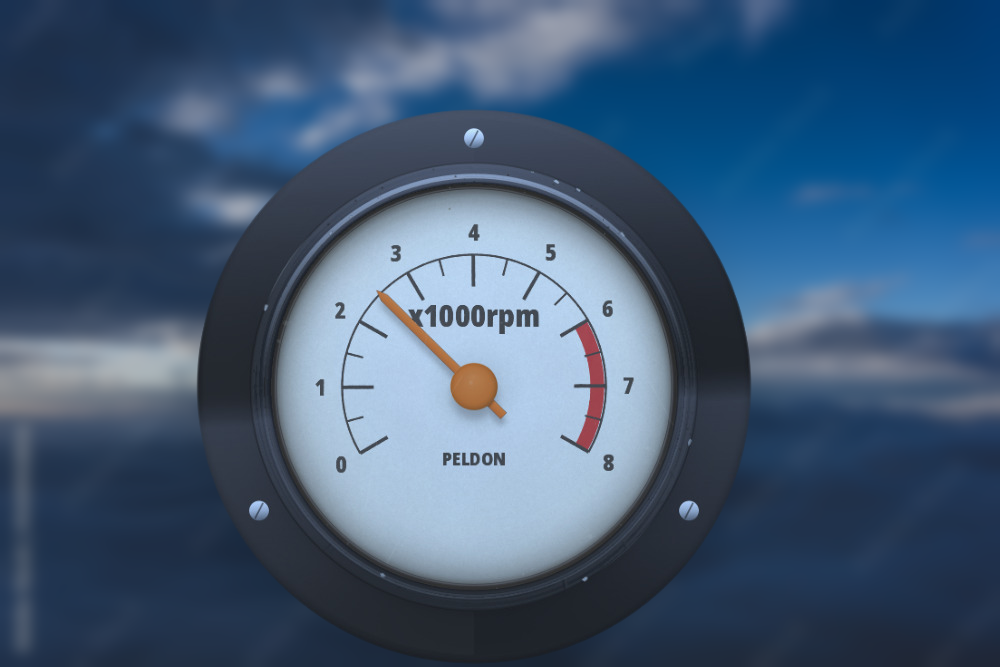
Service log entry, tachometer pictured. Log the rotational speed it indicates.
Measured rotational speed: 2500 rpm
